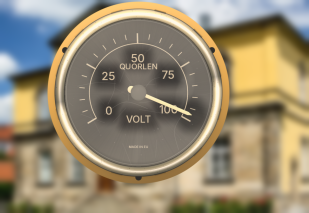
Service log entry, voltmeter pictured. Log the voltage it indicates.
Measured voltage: 97.5 V
